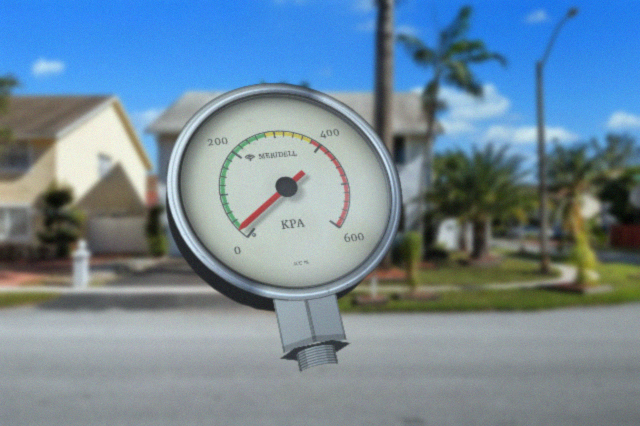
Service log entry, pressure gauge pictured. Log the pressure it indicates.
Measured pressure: 20 kPa
